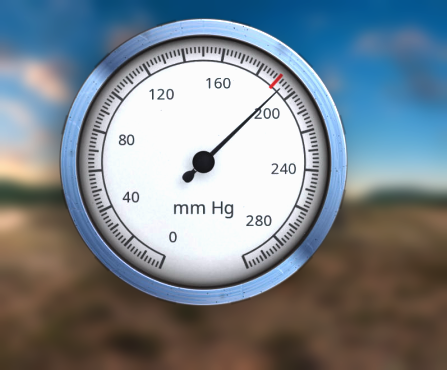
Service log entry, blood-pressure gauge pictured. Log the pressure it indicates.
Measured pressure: 194 mmHg
